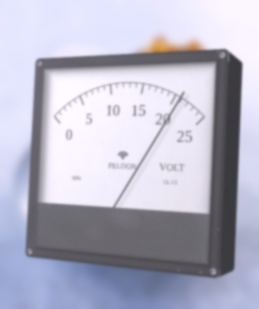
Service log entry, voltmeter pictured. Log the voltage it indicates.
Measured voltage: 21 V
